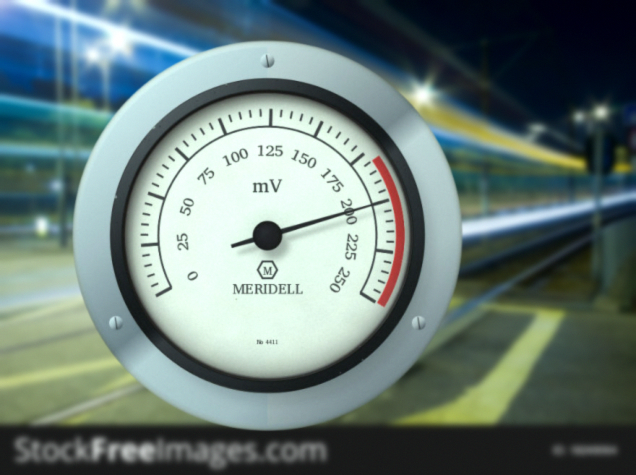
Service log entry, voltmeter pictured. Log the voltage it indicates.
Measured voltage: 200 mV
